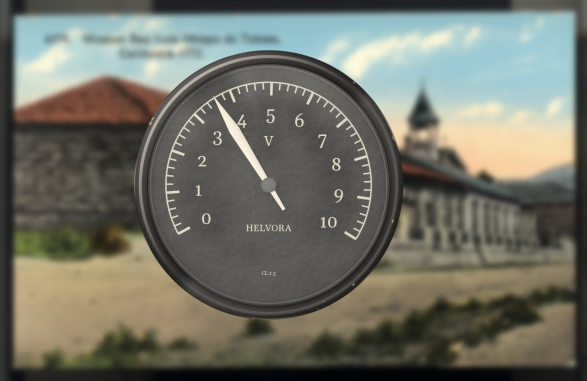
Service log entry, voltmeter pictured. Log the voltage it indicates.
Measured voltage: 3.6 V
